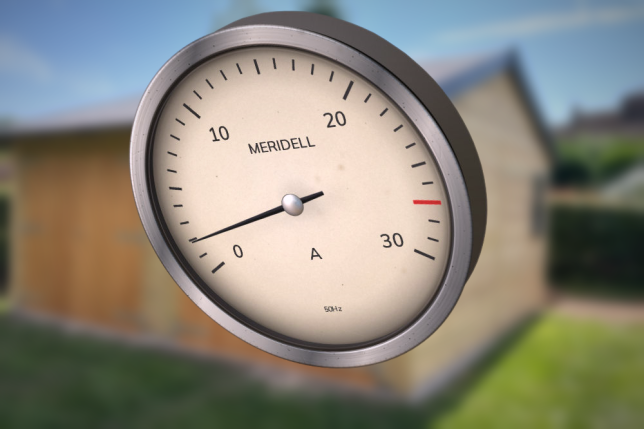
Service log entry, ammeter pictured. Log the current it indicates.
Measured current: 2 A
